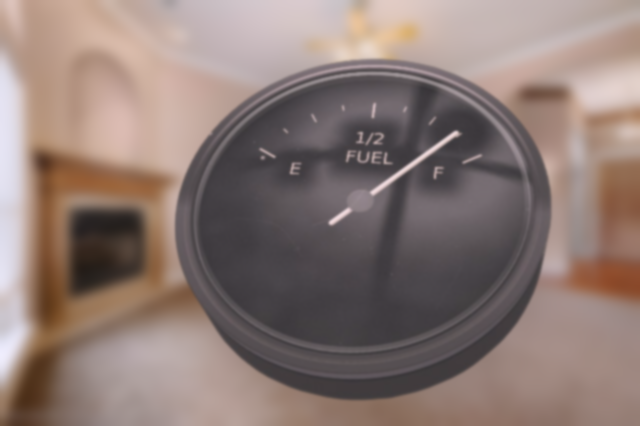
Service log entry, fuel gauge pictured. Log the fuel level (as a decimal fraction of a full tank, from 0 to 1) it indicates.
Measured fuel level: 0.875
